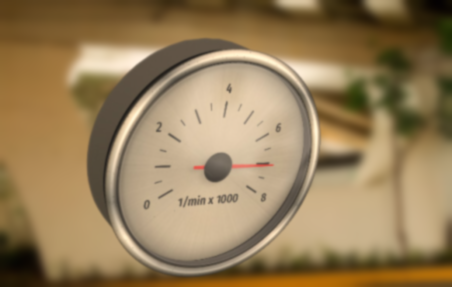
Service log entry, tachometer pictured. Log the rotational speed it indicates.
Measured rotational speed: 7000 rpm
